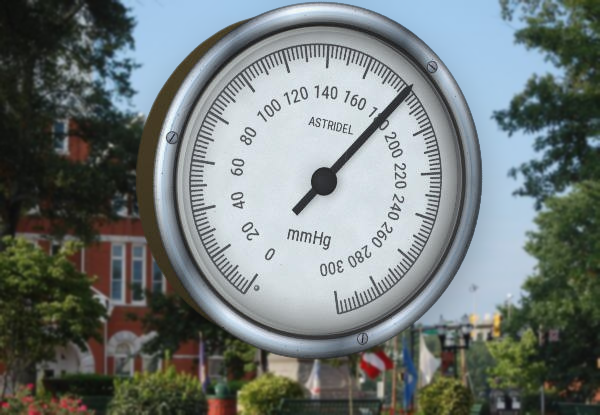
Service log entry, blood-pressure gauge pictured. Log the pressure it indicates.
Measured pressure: 180 mmHg
